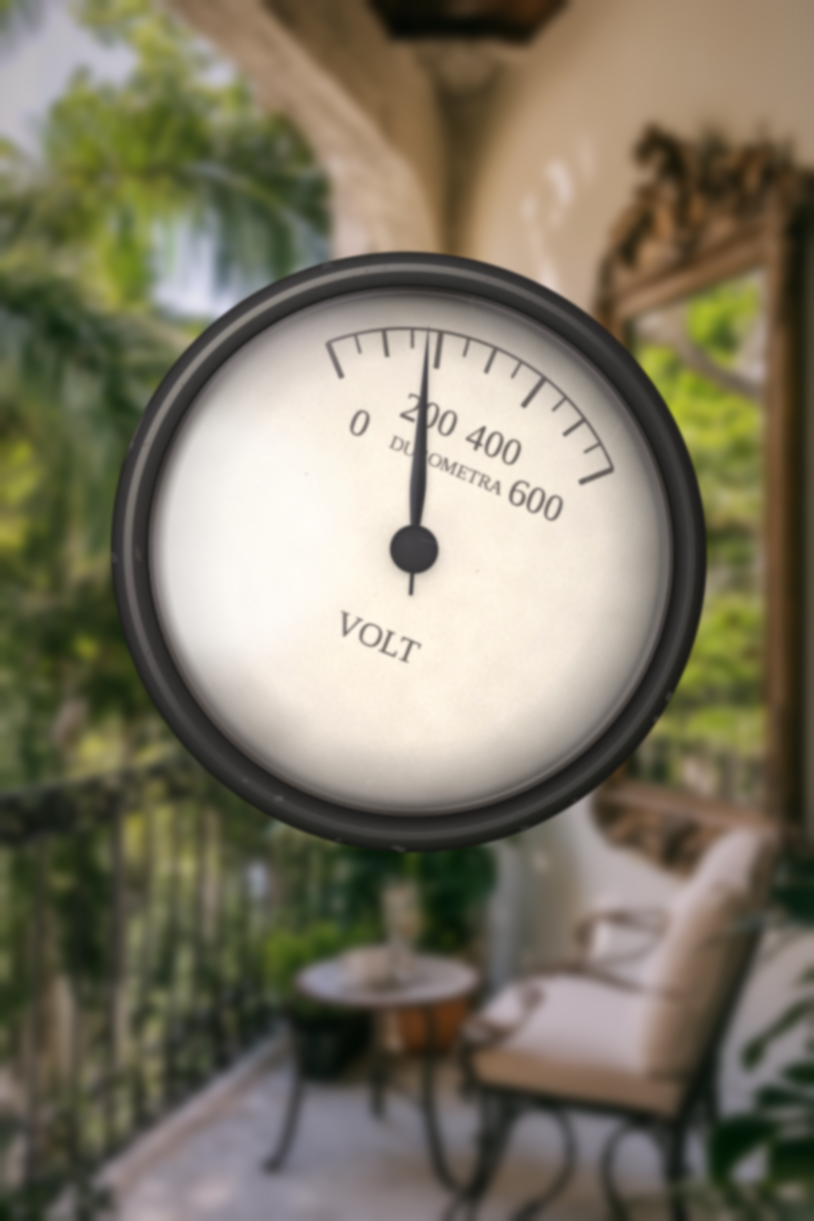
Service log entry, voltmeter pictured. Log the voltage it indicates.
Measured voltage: 175 V
